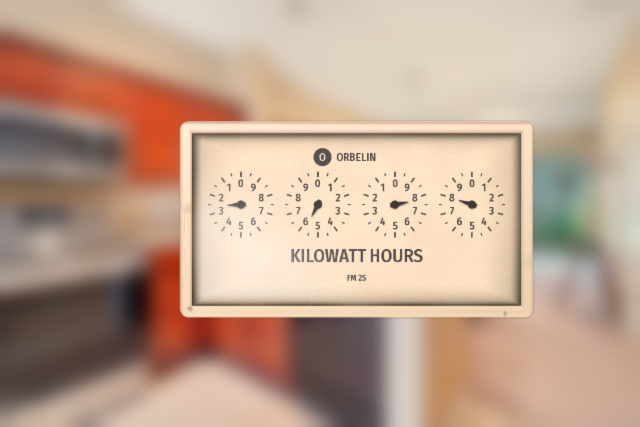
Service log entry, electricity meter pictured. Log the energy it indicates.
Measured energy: 2578 kWh
